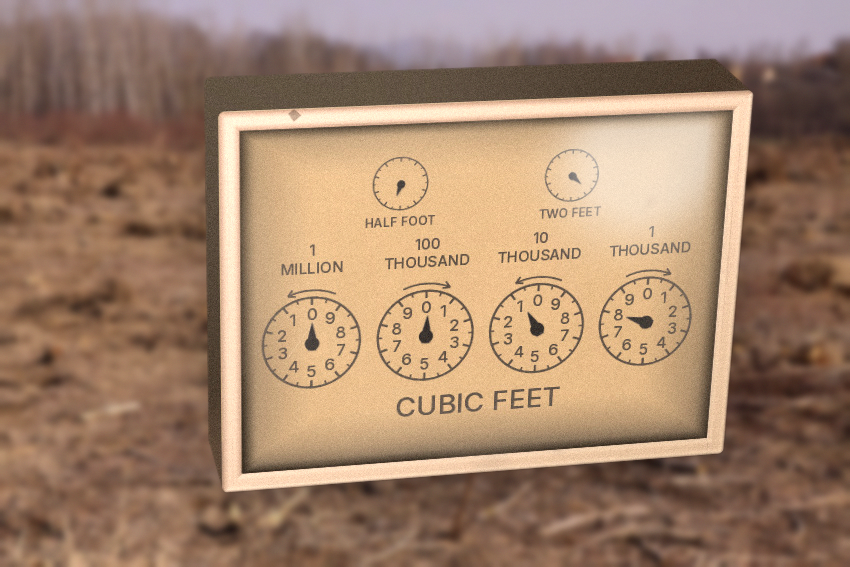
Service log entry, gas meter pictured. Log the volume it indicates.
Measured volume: 800 ft³
